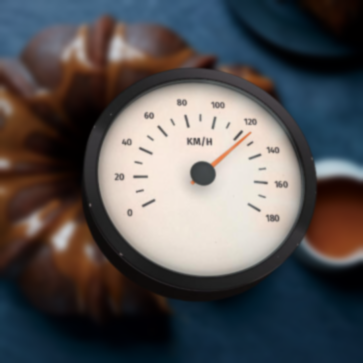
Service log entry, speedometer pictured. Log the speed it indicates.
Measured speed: 125 km/h
